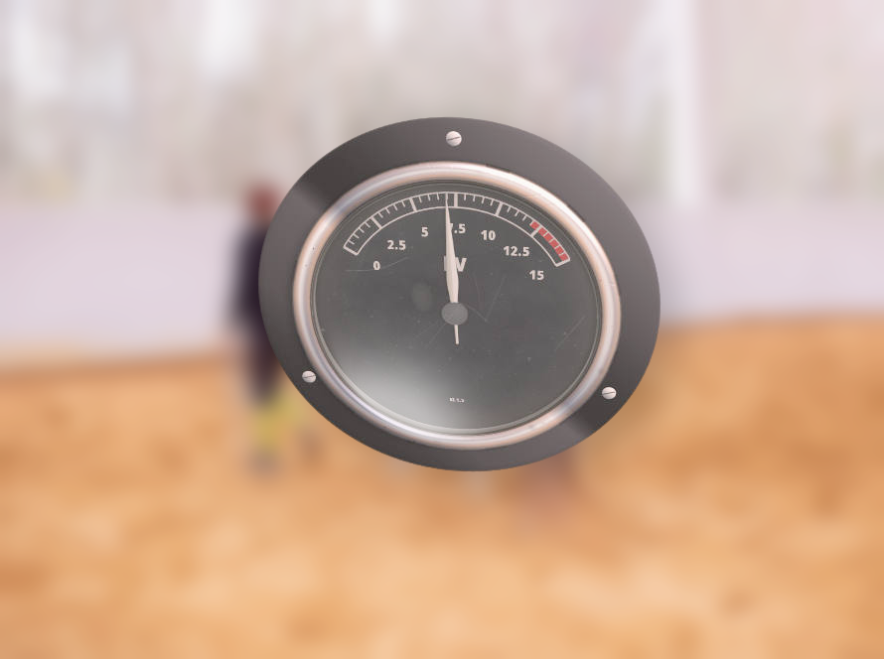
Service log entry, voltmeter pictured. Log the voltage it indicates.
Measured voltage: 7 kV
